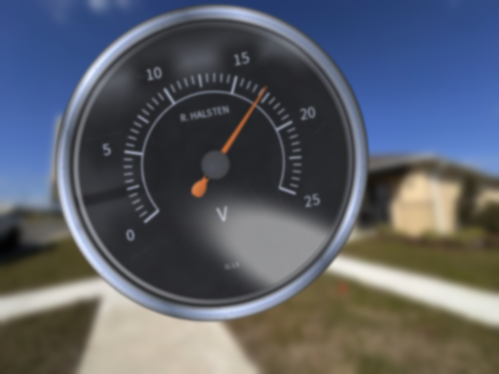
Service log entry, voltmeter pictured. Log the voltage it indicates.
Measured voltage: 17 V
